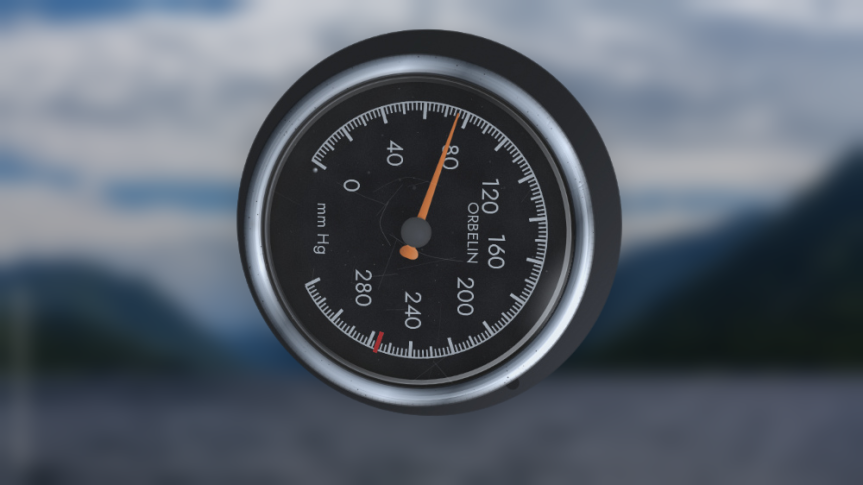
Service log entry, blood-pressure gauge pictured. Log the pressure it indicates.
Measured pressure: 76 mmHg
